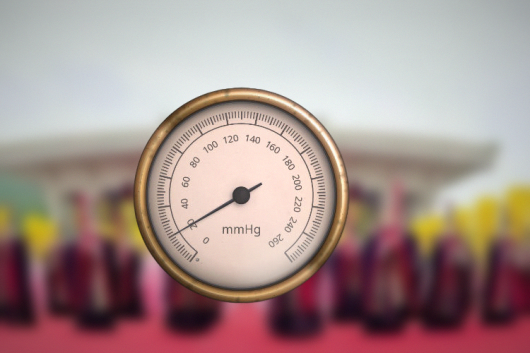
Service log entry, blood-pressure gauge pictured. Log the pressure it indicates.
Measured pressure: 20 mmHg
